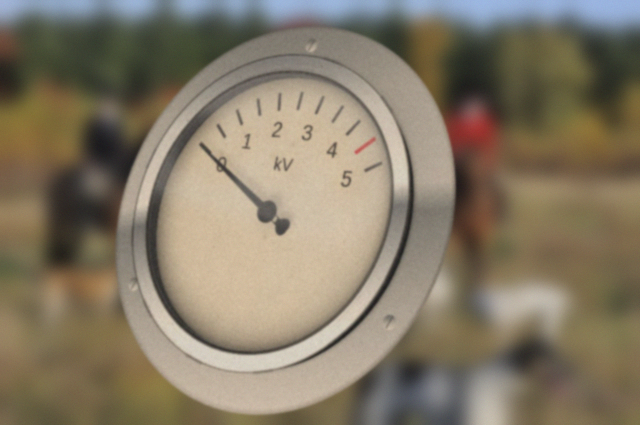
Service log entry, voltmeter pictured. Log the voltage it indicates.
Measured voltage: 0 kV
